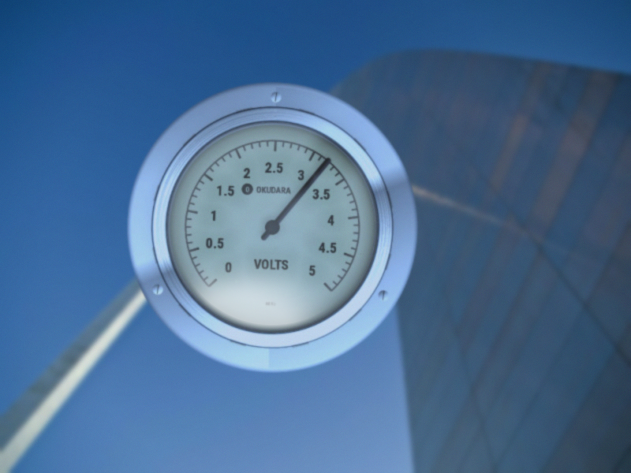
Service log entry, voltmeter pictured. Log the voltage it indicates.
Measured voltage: 3.2 V
